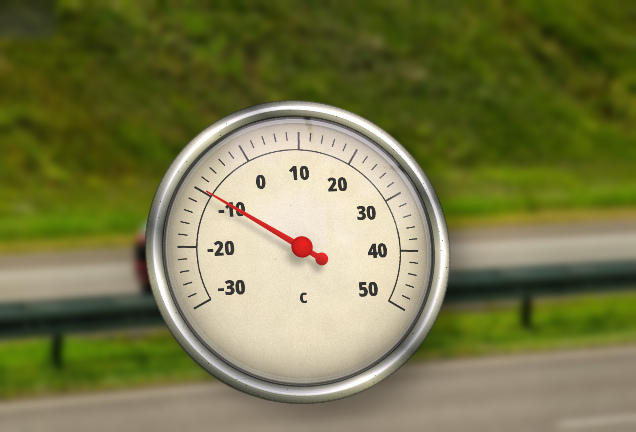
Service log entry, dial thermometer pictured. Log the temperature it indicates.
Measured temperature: -10 °C
